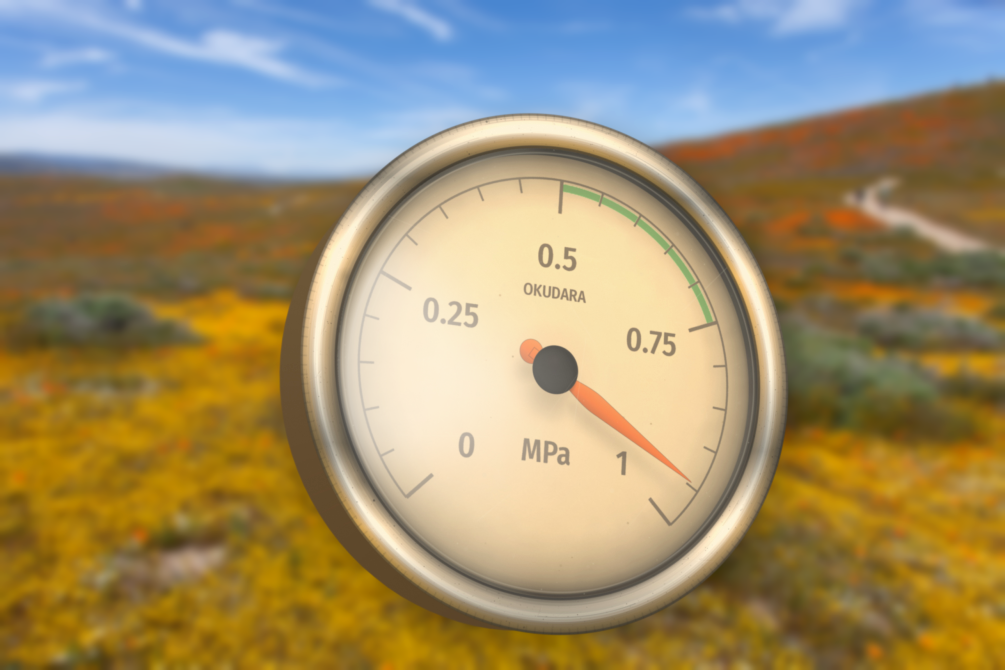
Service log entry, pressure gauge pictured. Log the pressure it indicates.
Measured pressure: 0.95 MPa
